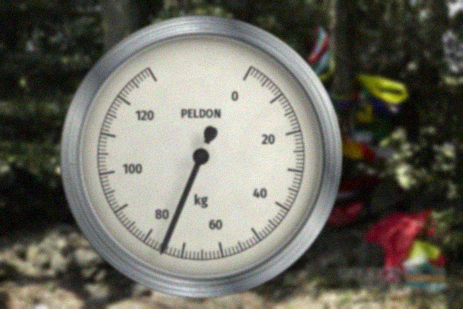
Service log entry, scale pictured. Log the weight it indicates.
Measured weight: 75 kg
